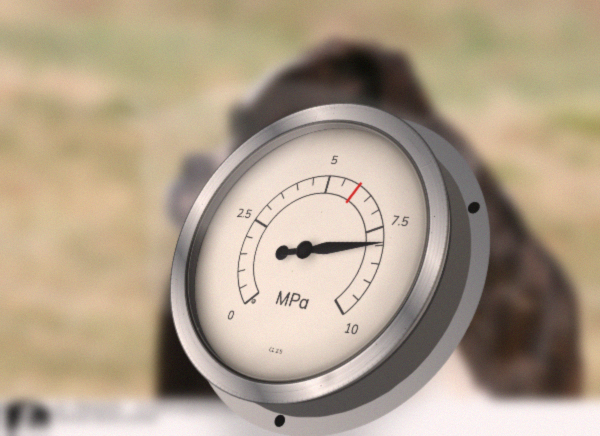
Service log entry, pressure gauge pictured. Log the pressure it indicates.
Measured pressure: 8 MPa
